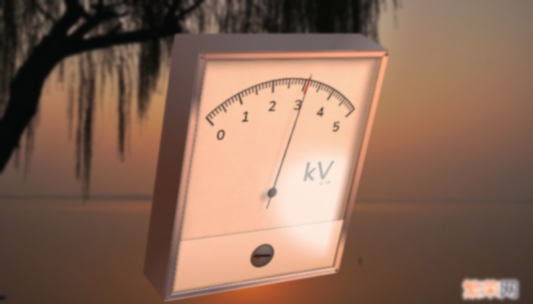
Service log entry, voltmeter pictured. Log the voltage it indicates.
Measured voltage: 3 kV
